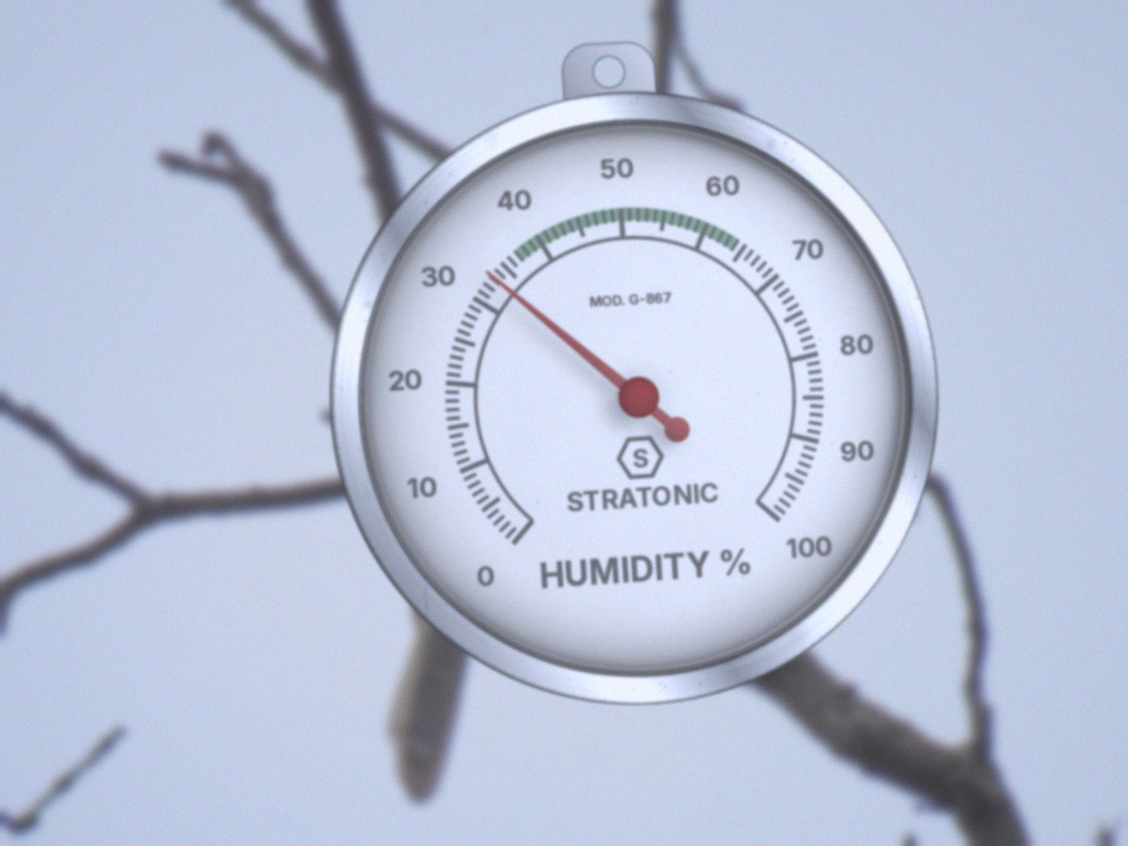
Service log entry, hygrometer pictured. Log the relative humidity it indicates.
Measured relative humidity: 33 %
